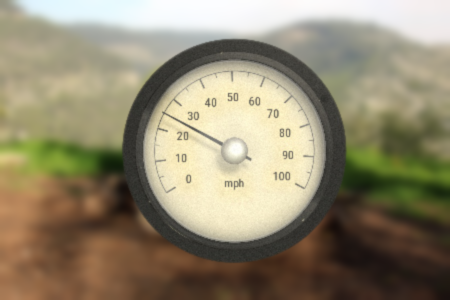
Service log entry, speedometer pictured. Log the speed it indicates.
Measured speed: 25 mph
